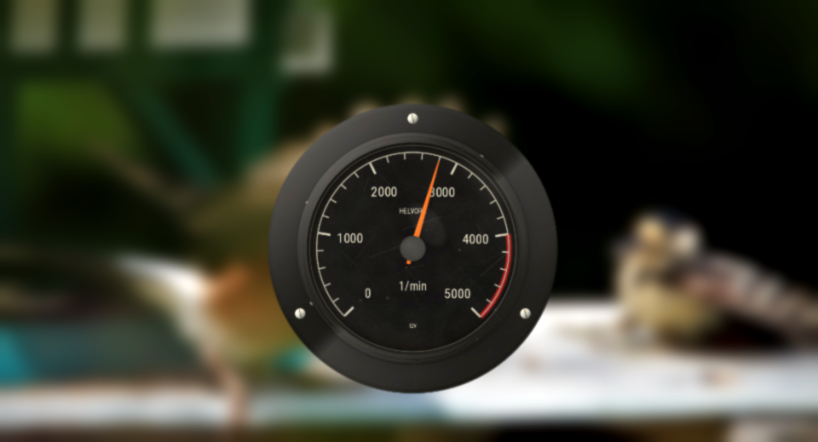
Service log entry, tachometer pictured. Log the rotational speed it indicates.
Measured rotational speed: 2800 rpm
